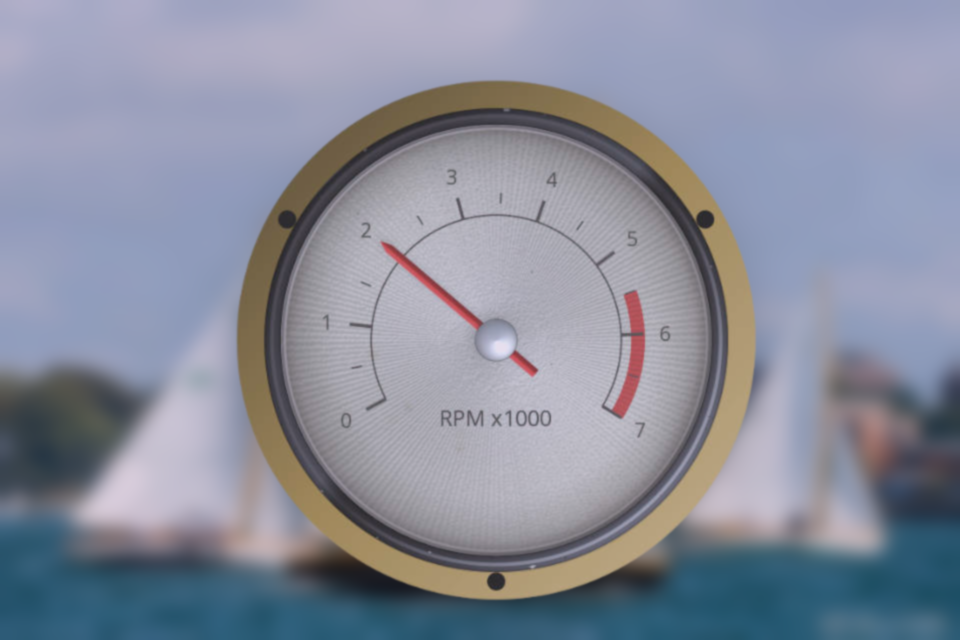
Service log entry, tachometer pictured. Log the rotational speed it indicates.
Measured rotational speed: 2000 rpm
